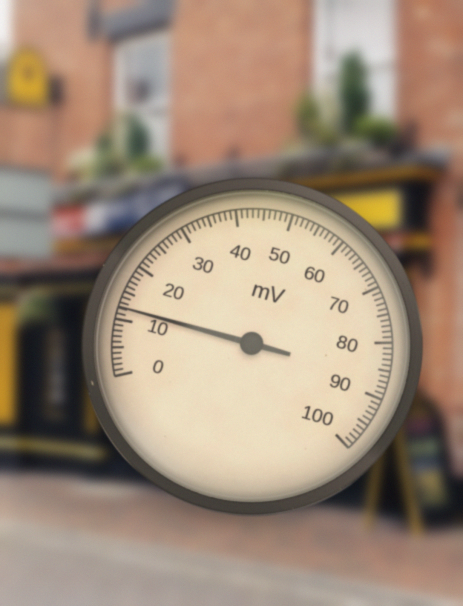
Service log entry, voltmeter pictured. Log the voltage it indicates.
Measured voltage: 12 mV
